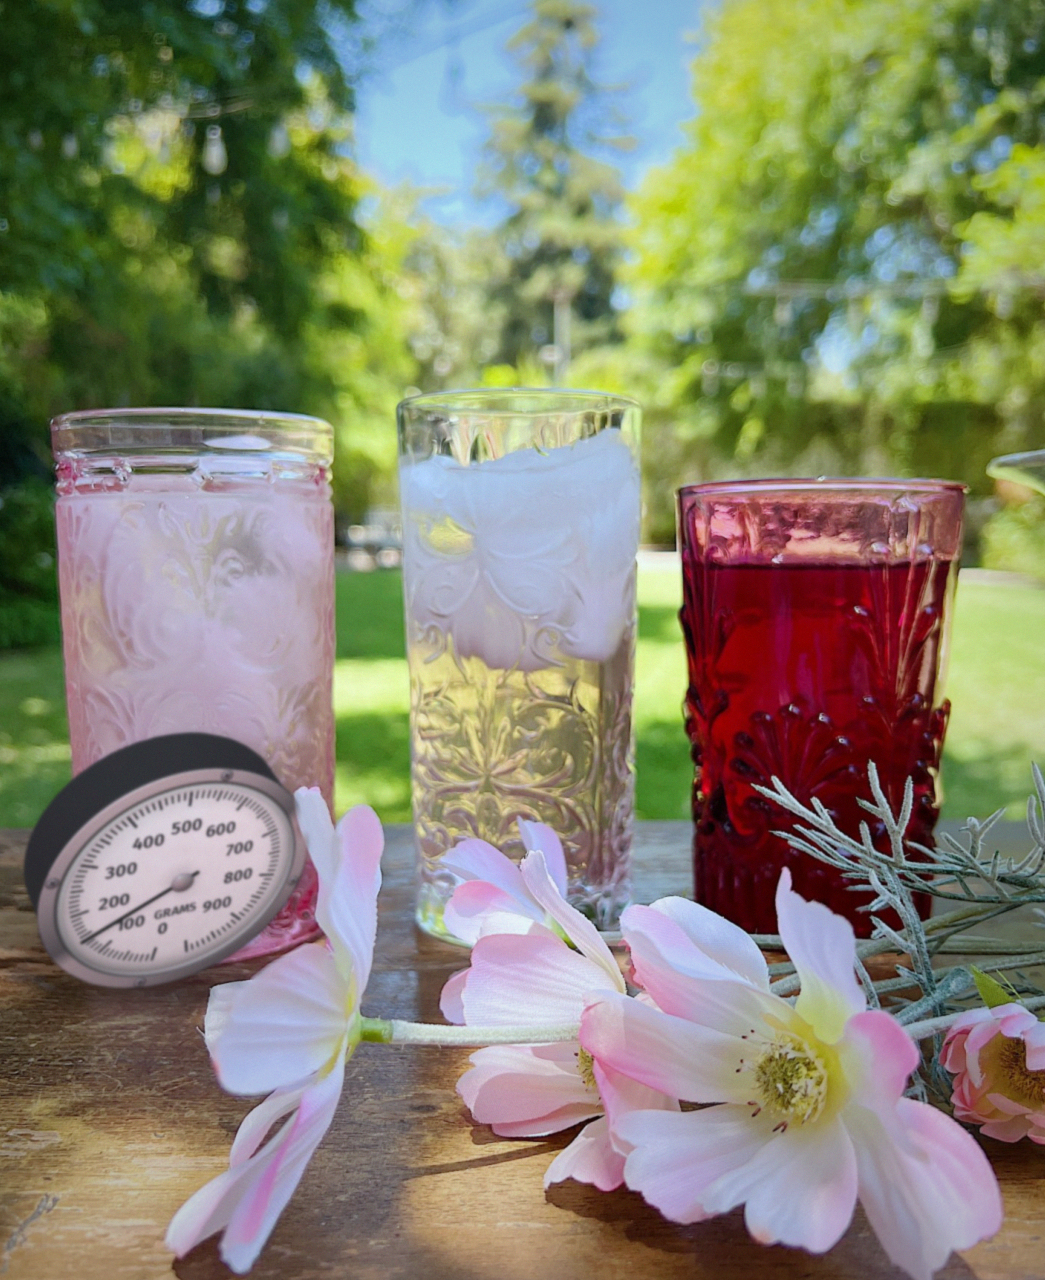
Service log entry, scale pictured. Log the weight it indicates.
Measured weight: 150 g
